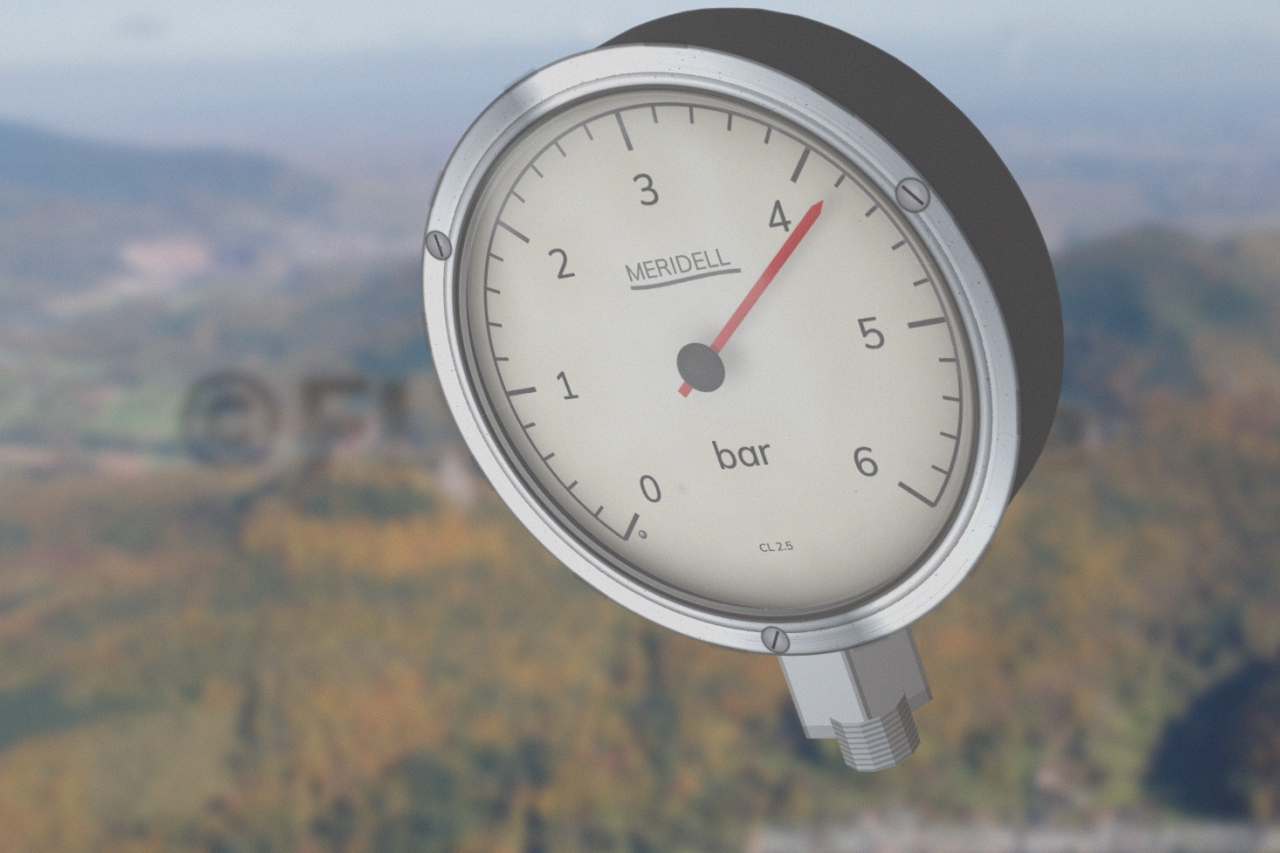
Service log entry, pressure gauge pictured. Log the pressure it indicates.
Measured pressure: 4.2 bar
